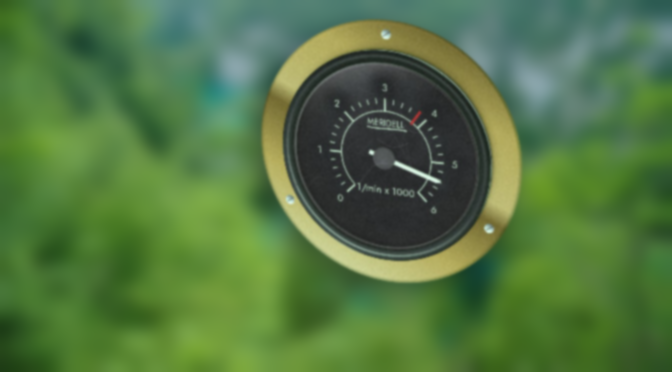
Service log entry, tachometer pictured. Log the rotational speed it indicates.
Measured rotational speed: 5400 rpm
